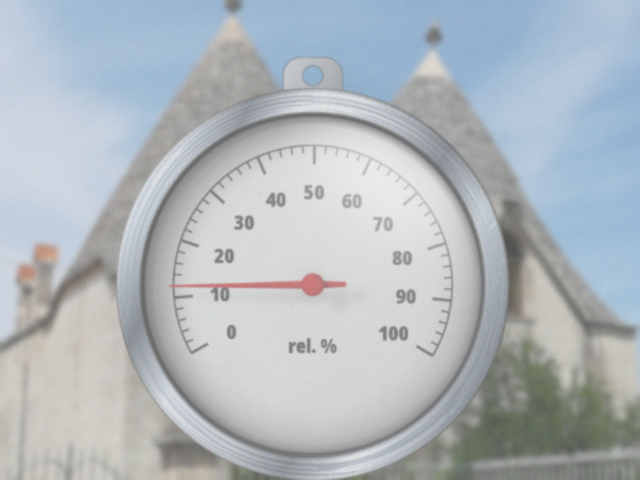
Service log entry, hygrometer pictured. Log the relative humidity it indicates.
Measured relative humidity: 12 %
